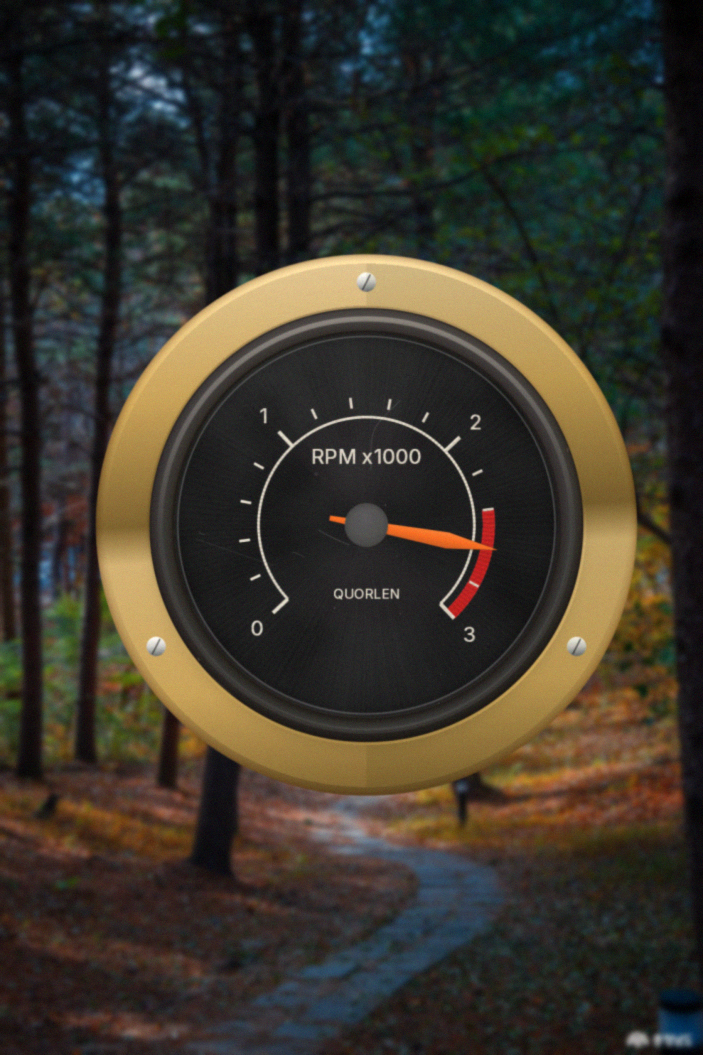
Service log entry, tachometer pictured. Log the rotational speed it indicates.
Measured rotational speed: 2600 rpm
